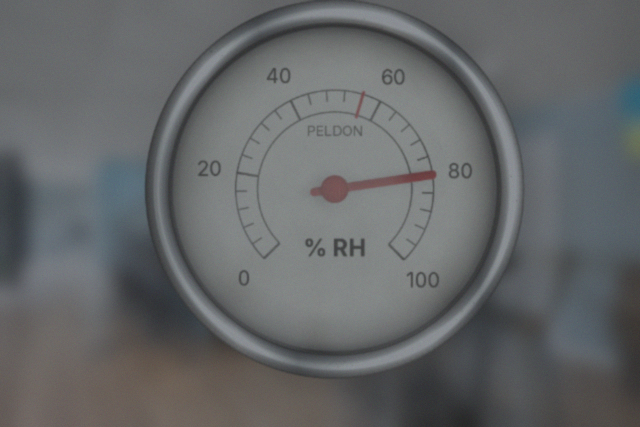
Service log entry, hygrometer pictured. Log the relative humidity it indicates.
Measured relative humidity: 80 %
